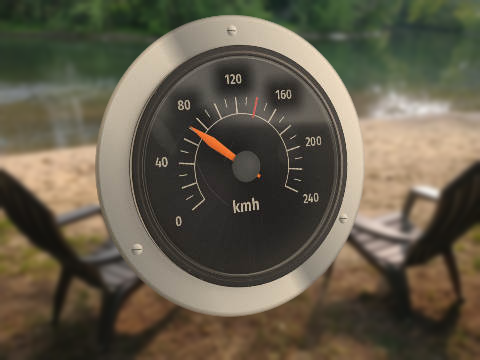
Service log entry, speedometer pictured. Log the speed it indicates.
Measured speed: 70 km/h
